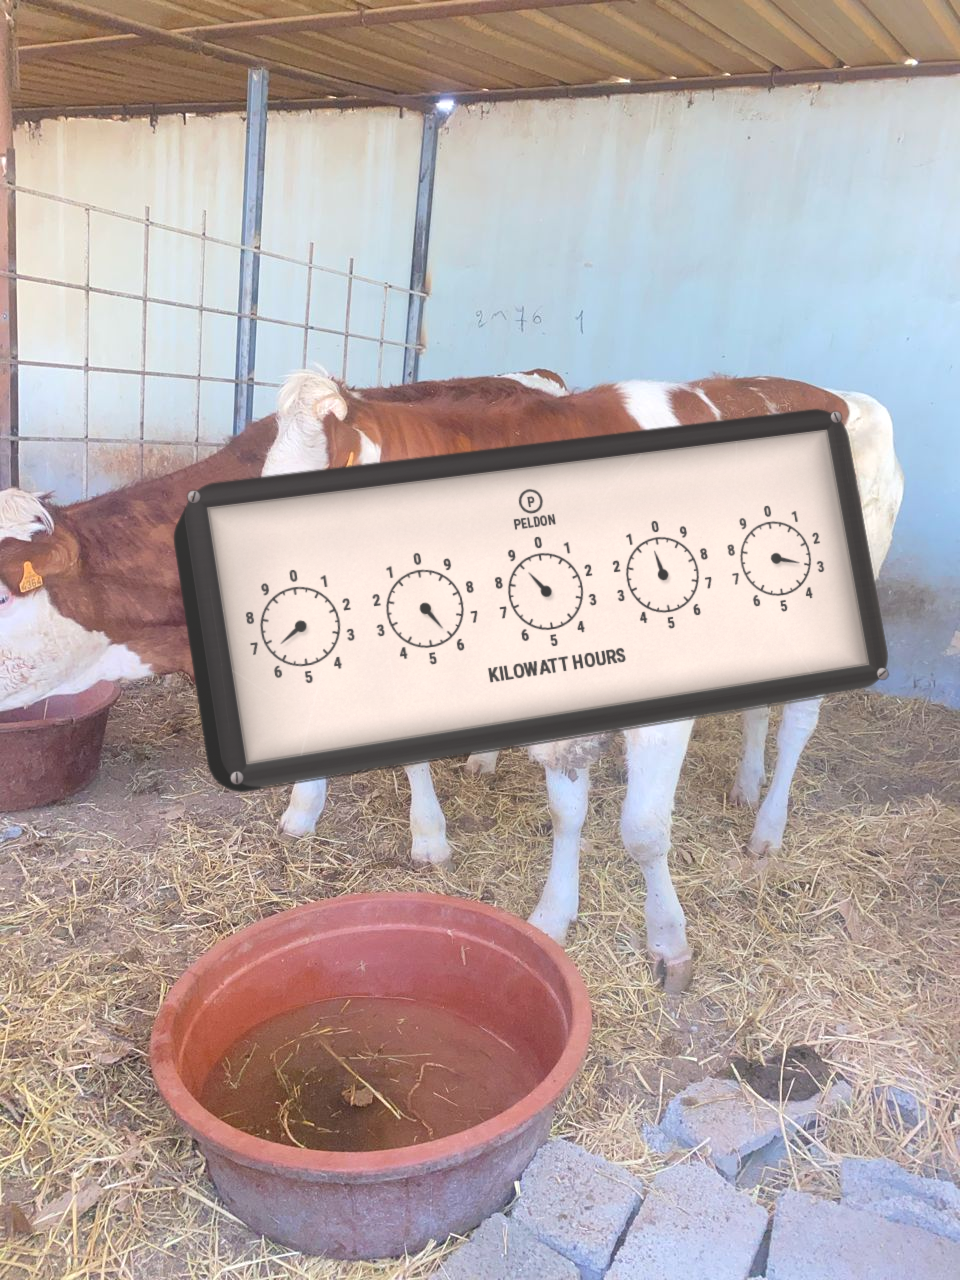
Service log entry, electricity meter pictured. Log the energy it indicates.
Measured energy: 65903 kWh
